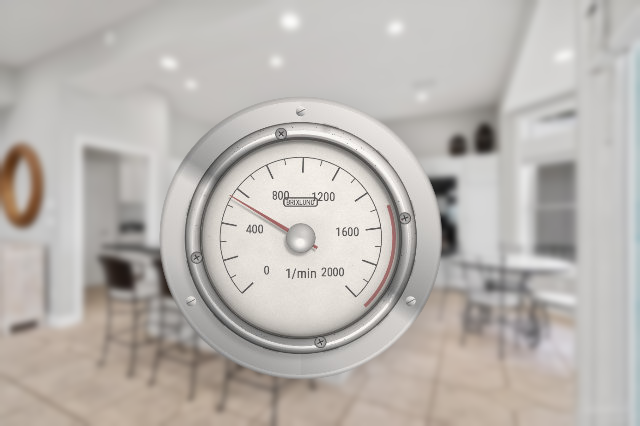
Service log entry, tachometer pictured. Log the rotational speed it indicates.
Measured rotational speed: 550 rpm
